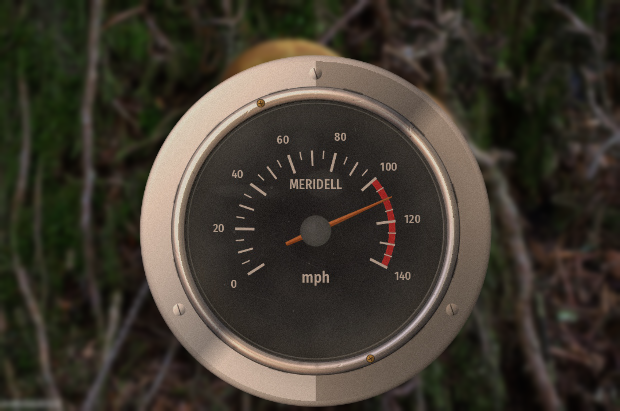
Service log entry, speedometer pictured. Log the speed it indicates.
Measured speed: 110 mph
